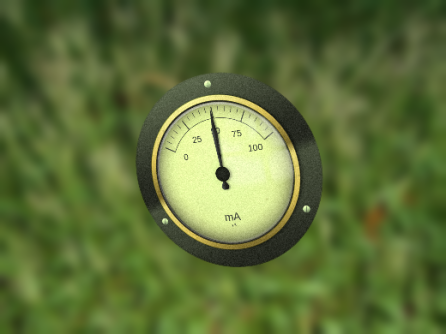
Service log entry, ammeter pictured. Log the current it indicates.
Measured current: 50 mA
